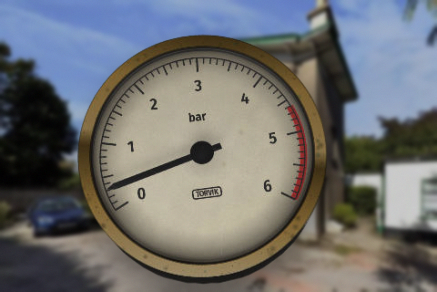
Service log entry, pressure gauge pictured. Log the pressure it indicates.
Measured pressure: 0.3 bar
